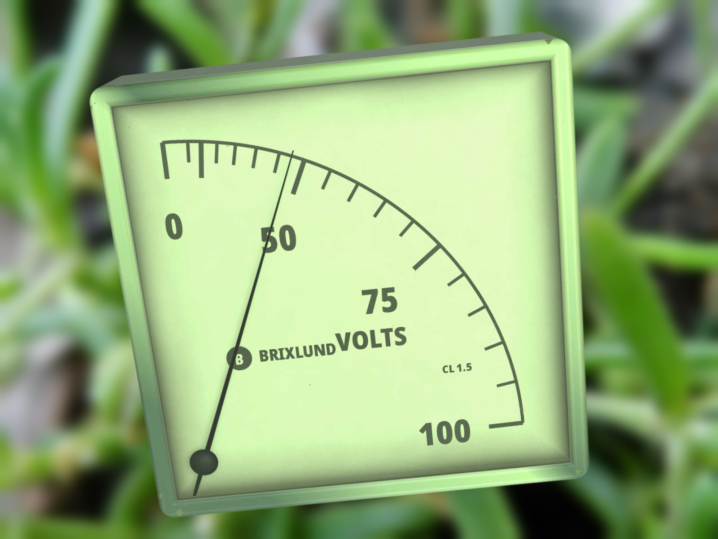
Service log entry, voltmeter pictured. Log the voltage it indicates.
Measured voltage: 47.5 V
